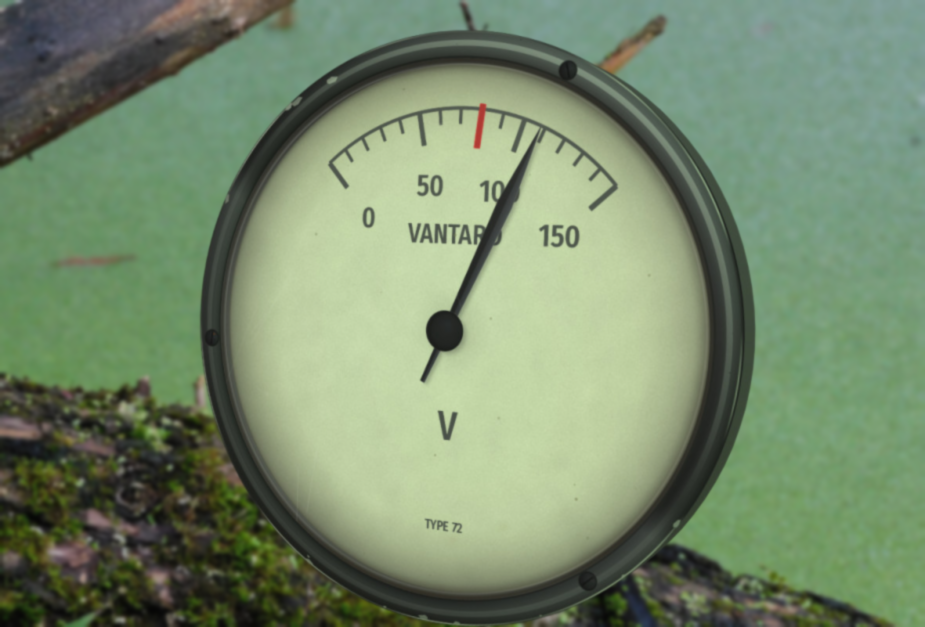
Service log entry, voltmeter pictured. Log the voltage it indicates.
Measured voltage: 110 V
